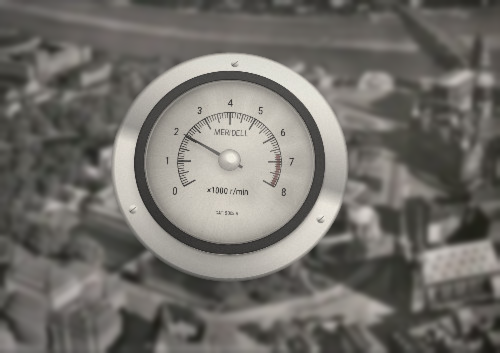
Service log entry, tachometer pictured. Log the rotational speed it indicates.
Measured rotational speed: 2000 rpm
